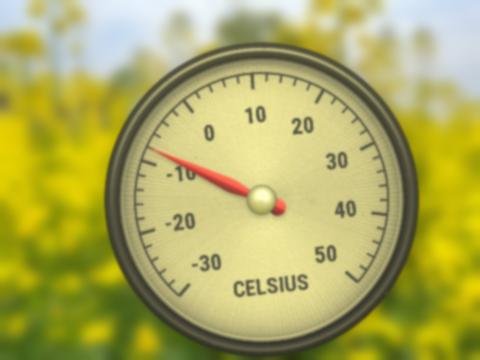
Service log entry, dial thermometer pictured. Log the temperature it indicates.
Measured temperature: -8 °C
